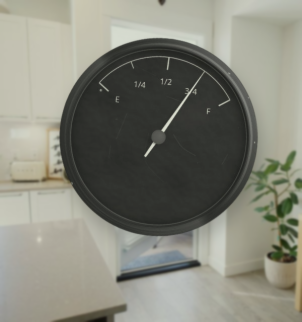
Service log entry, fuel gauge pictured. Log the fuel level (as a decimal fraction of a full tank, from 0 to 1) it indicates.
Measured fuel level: 0.75
